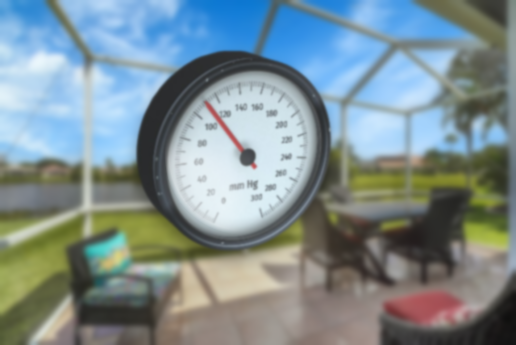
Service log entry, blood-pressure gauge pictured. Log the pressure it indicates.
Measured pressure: 110 mmHg
